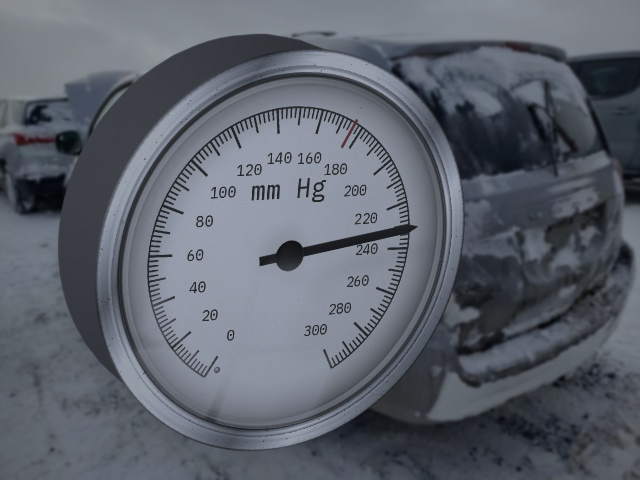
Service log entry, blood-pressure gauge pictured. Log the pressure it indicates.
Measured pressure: 230 mmHg
